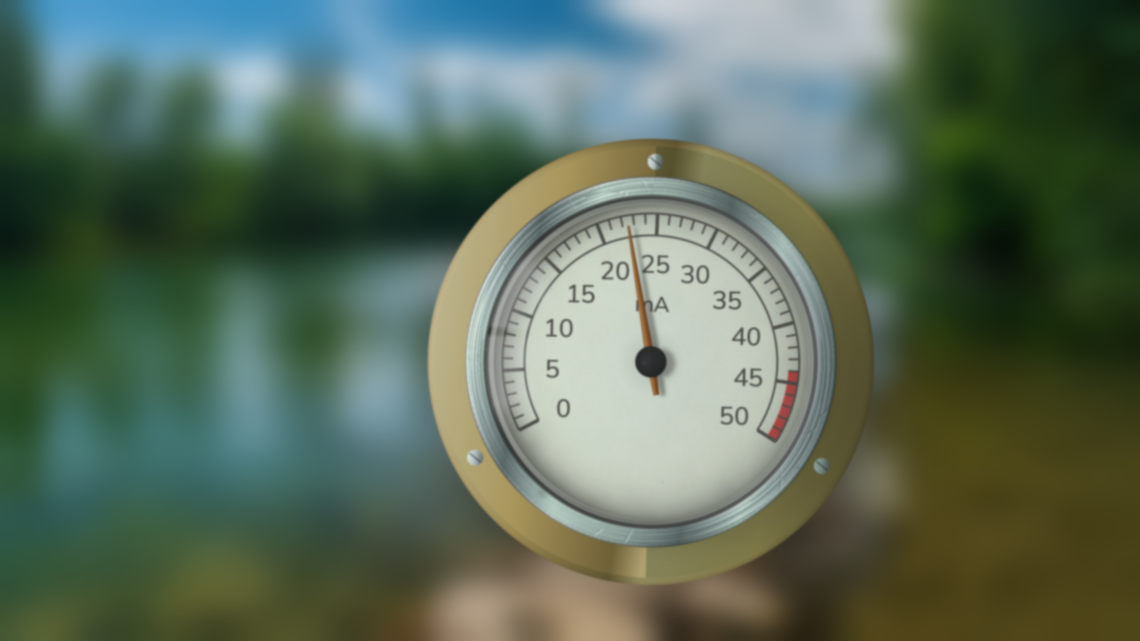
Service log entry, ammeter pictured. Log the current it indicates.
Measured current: 22.5 mA
